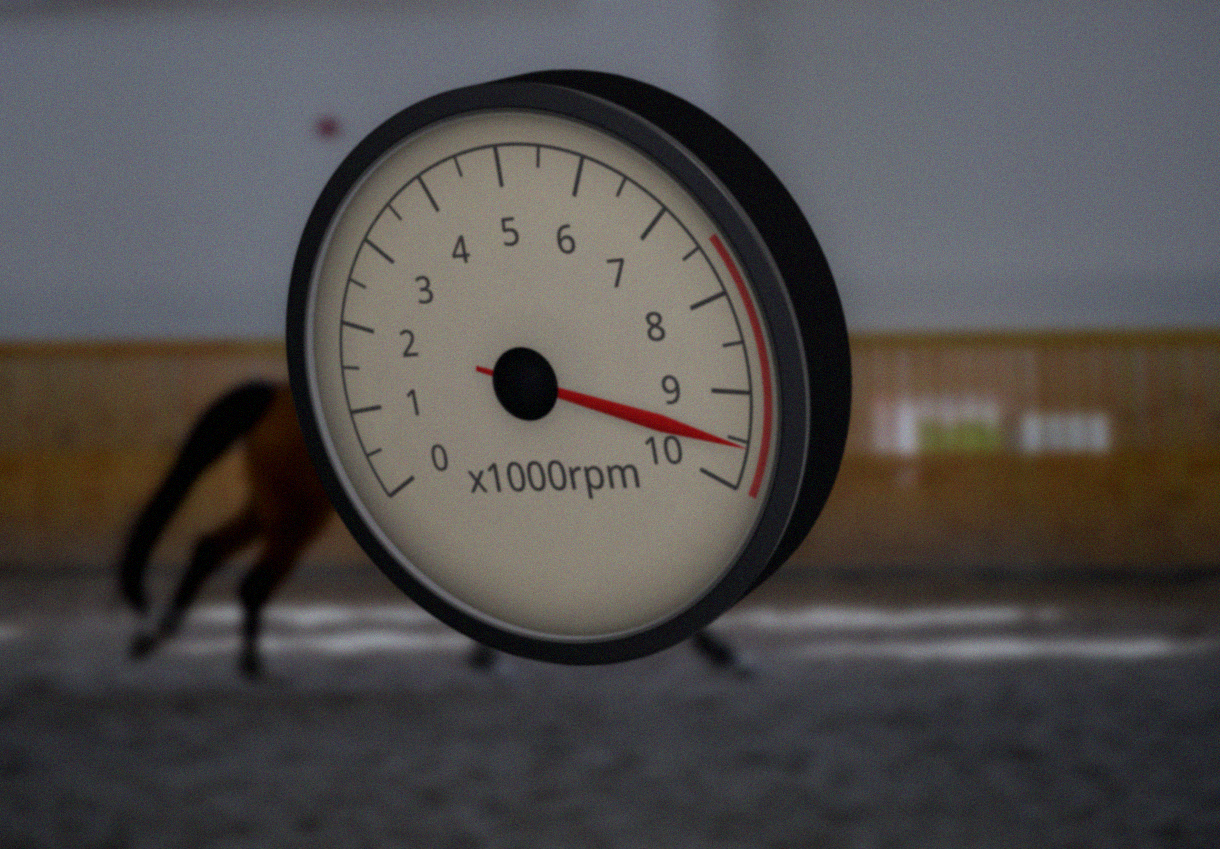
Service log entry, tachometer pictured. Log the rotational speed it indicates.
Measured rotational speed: 9500 rpm
